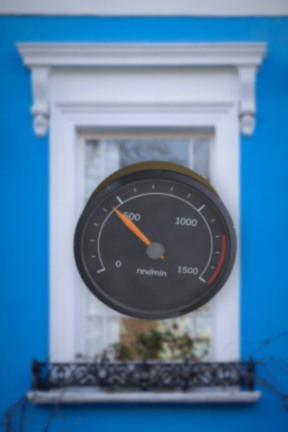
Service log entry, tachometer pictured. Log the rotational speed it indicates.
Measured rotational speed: 450 rpm
